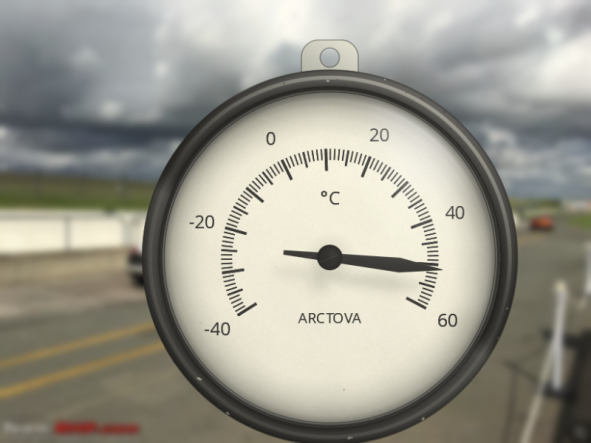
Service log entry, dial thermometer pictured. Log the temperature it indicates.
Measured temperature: 51 °C
